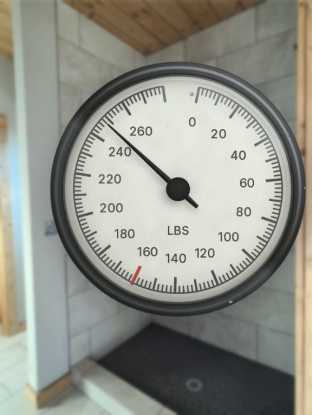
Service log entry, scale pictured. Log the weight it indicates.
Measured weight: 248 lb
